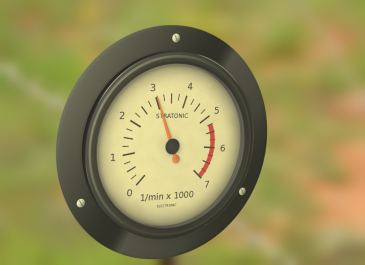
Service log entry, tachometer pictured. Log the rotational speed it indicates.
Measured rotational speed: 3000 rpm
